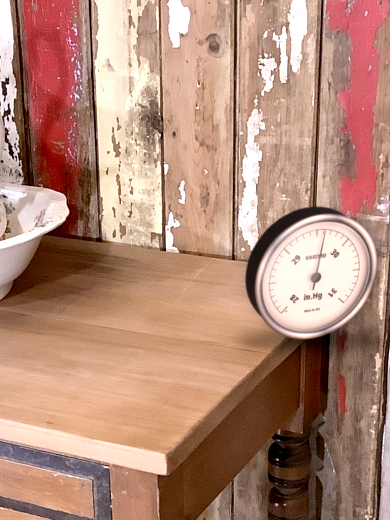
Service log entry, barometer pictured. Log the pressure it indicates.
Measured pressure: 29.6 inHg
